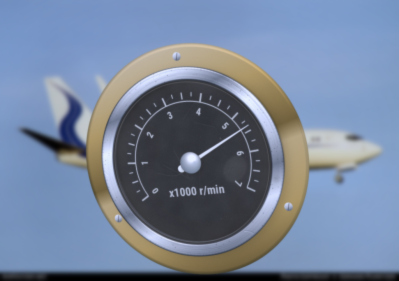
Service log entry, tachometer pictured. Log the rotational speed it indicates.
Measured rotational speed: 5375 rpm
